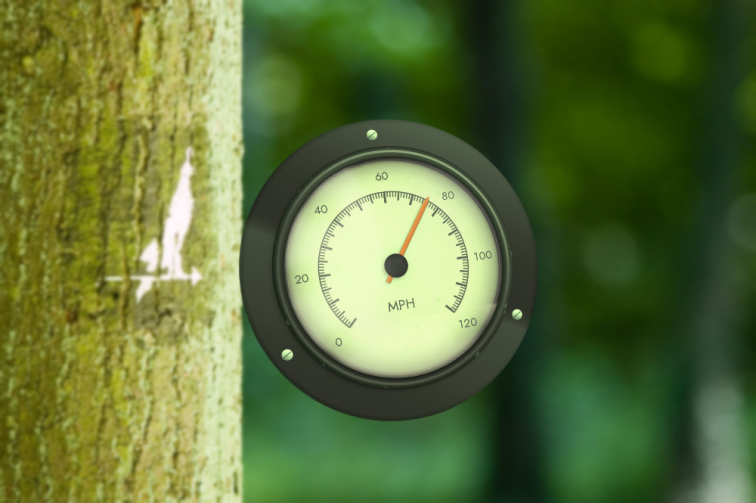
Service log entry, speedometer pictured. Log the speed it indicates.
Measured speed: 75 mph
